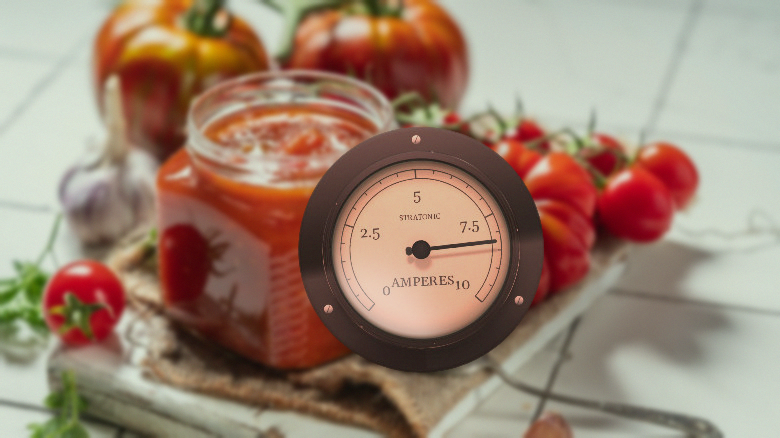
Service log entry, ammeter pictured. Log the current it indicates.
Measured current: 8.25 A
